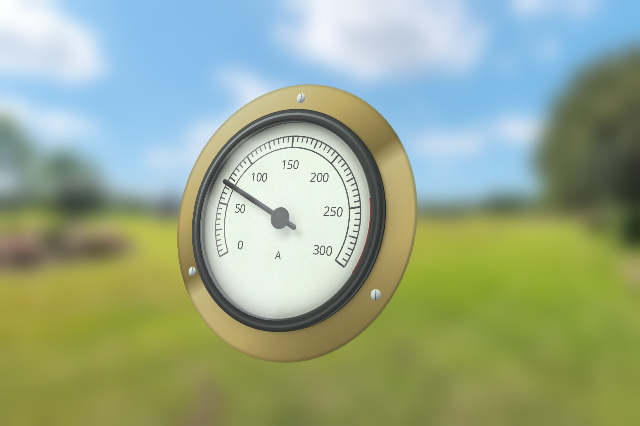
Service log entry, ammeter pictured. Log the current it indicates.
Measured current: 70 A
